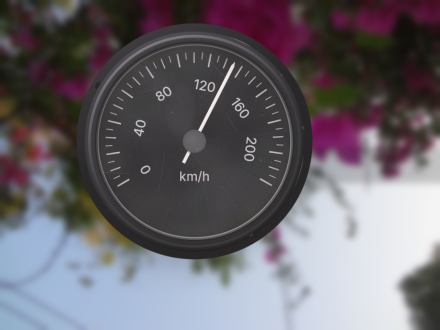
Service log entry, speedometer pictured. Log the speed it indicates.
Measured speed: 135 km/h
